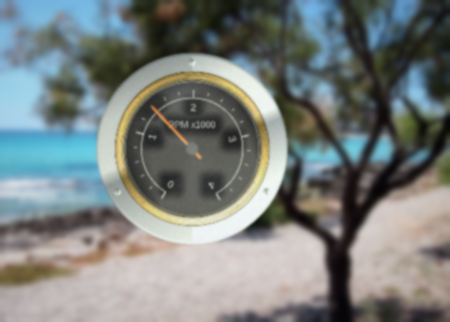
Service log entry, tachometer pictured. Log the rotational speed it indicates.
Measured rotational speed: 1400 rpm
